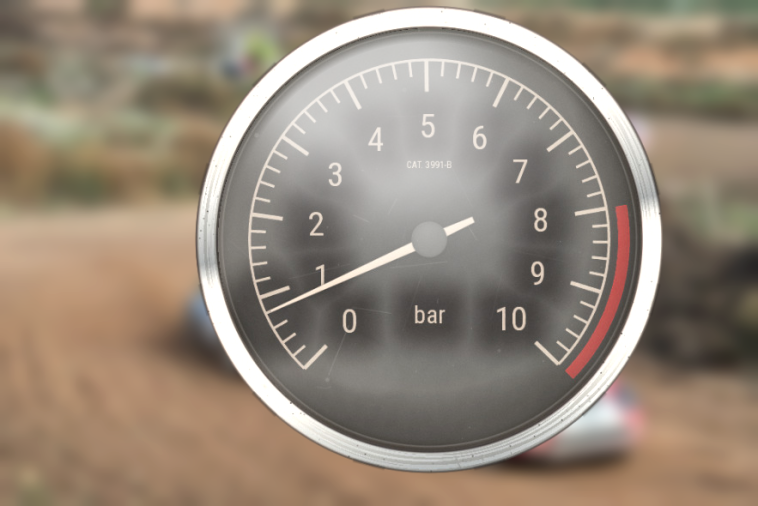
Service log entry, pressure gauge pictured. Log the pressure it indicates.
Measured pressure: 0.8 bar
